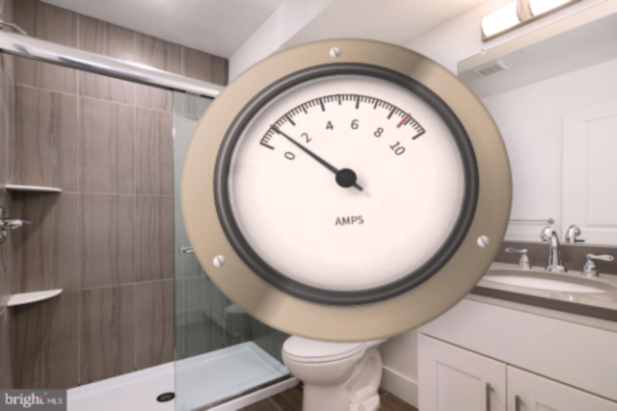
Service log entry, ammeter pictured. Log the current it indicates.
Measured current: 1 A
